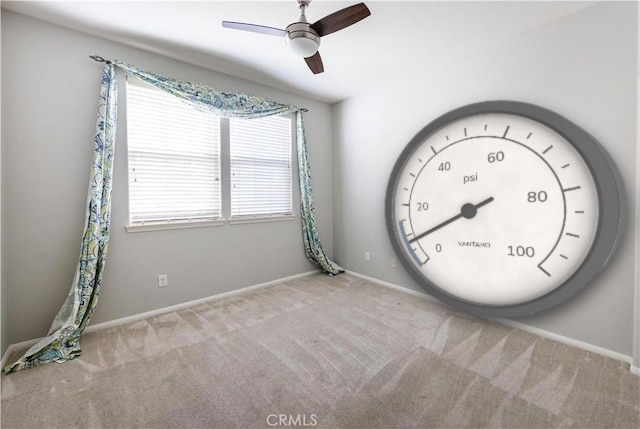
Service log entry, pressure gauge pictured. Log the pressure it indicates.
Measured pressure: 7.5 psi
